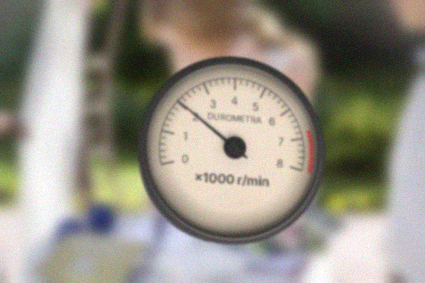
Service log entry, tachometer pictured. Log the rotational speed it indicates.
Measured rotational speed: 2000 rpm
